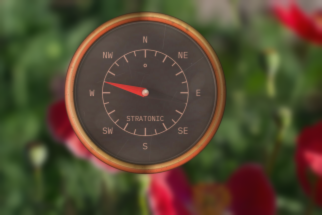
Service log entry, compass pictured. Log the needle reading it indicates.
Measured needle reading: 285 °
